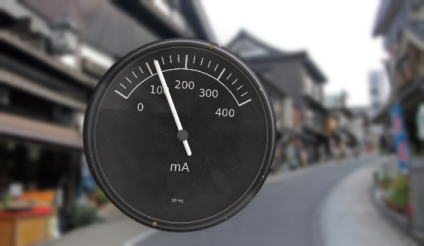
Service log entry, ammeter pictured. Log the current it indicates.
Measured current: 120 mA
